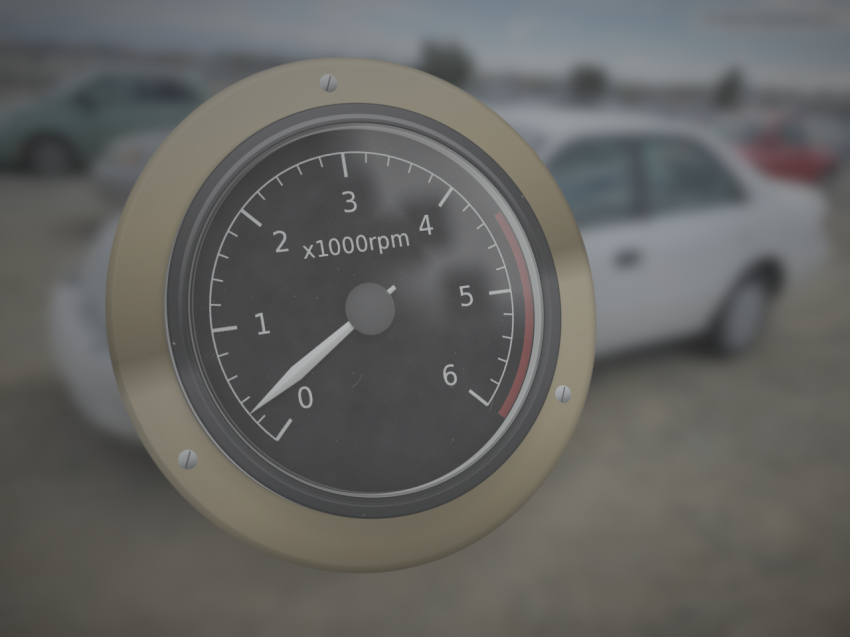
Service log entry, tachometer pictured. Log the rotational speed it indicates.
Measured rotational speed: 300 rpm
